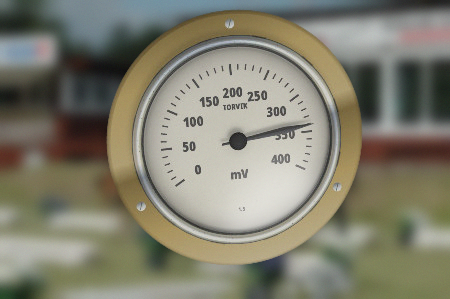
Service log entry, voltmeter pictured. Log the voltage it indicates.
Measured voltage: 340 mV
